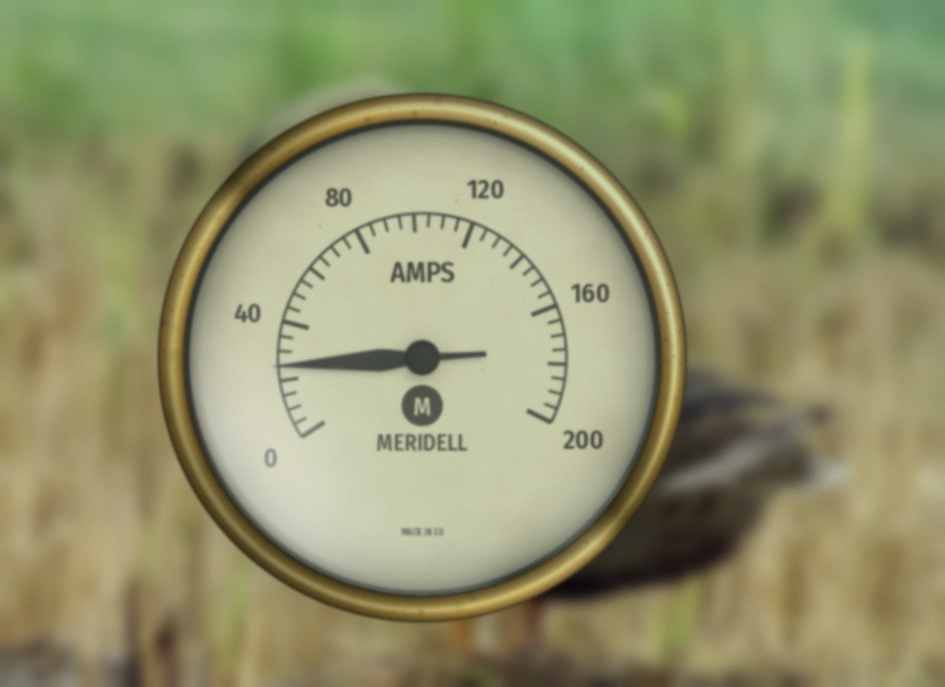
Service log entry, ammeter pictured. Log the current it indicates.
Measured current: 25 A
